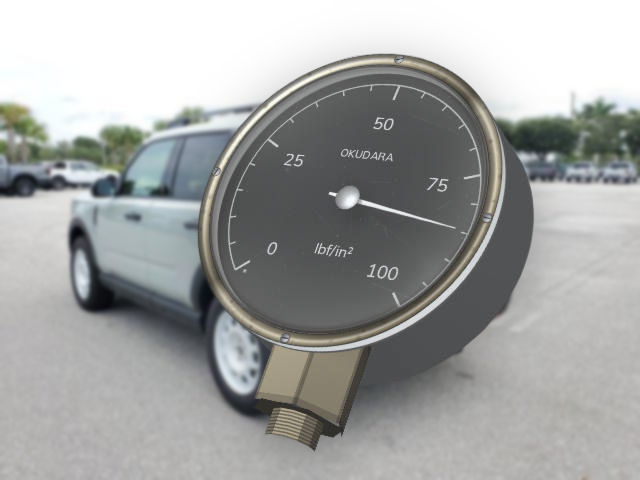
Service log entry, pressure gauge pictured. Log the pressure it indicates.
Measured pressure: 85 psi
